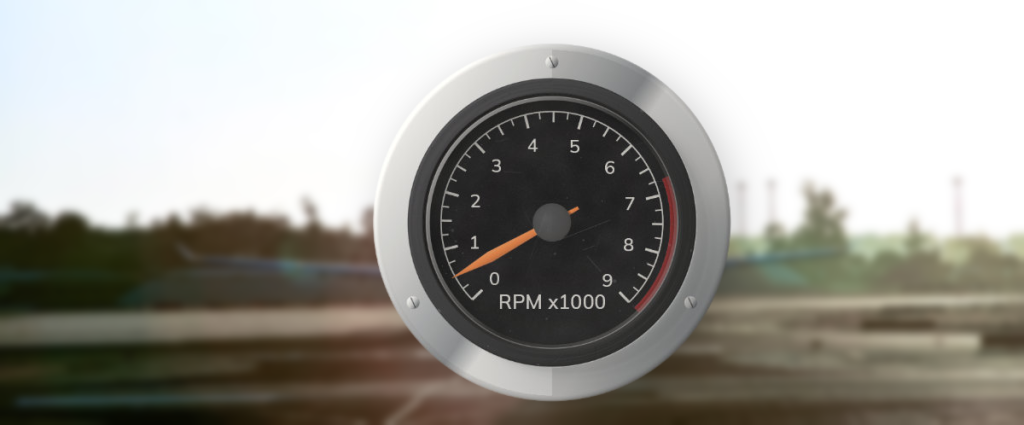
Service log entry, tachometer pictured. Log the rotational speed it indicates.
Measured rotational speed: 500 rpm
